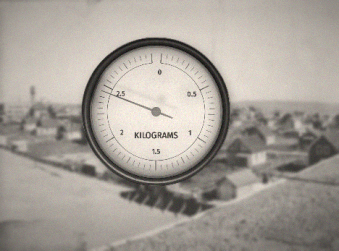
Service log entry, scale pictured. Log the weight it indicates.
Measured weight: 2.45 kg
